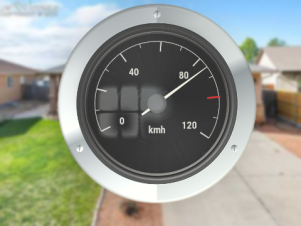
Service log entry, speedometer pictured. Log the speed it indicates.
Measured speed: 85 km/h
